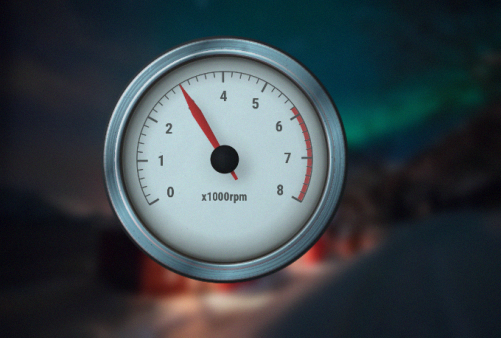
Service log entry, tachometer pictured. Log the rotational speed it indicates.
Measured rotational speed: 3000 rpm
